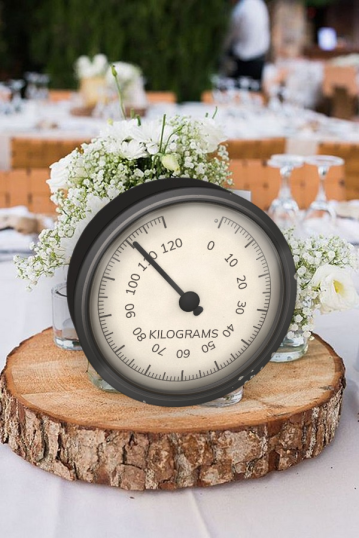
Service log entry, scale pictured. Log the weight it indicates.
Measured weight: 111 kg
